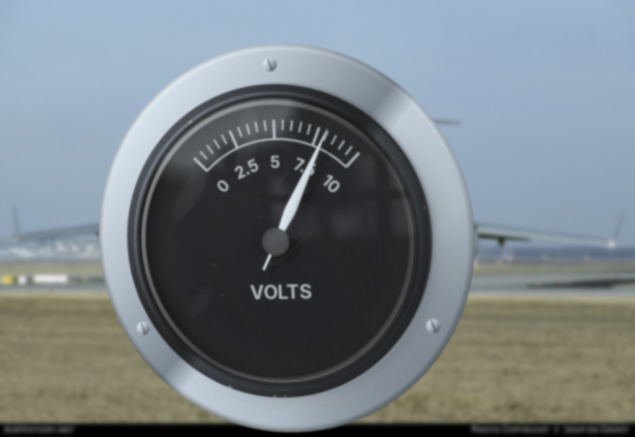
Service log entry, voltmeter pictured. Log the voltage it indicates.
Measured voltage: 8 V
